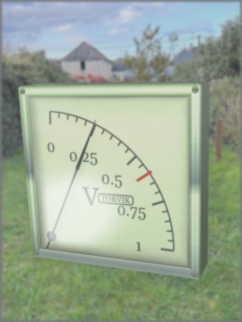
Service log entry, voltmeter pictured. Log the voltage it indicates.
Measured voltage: 0.25 V
